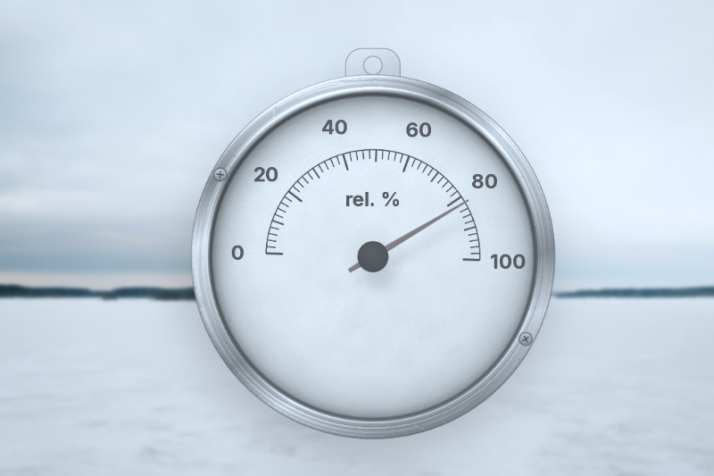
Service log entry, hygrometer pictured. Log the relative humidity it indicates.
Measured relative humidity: 82 %
